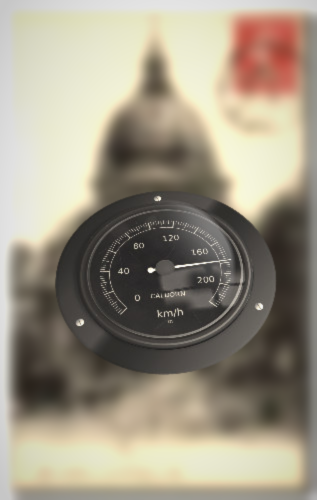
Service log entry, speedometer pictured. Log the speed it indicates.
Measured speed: 180 km/h
